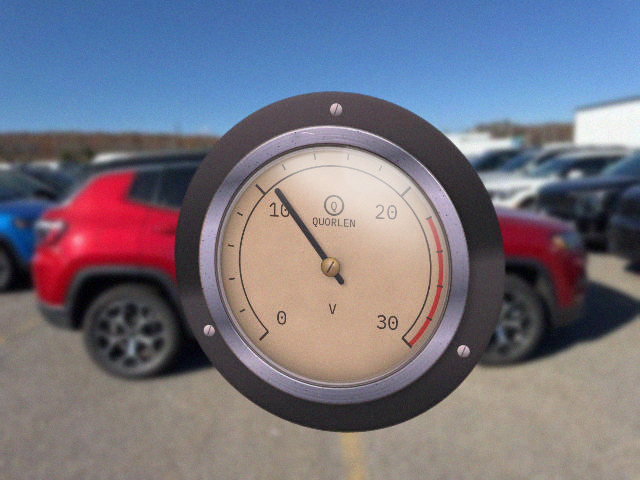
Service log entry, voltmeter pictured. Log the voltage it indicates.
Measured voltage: 11 V
